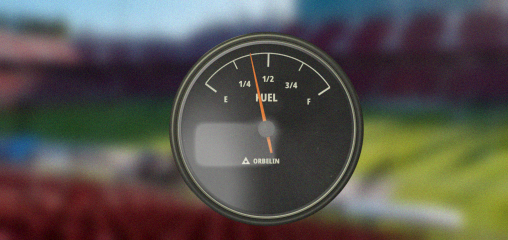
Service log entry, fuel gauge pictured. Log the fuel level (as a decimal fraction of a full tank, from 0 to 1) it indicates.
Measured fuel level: 0.375
